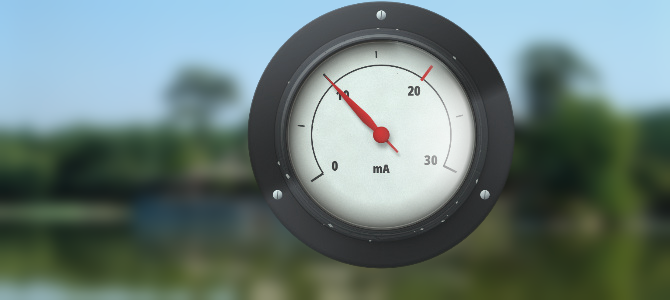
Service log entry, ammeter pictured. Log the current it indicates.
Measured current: 10 mA
